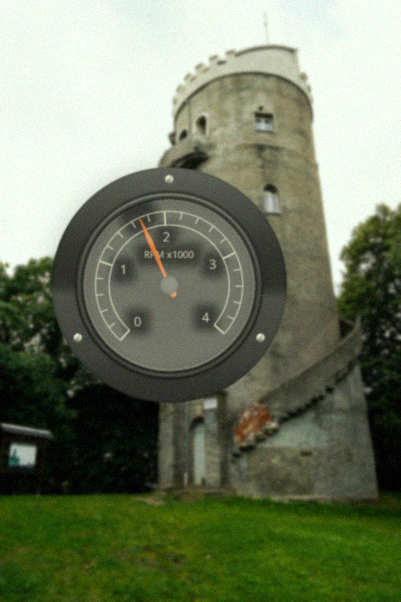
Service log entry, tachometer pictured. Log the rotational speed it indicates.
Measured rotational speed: 1700 rpm
